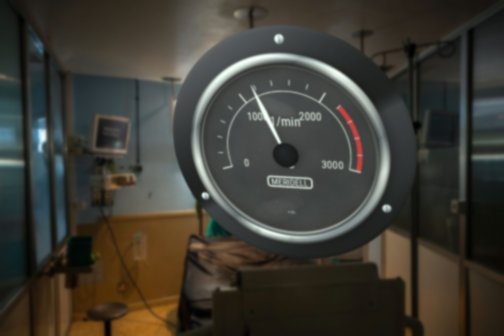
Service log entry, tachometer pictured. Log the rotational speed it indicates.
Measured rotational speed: 1200 rpm
